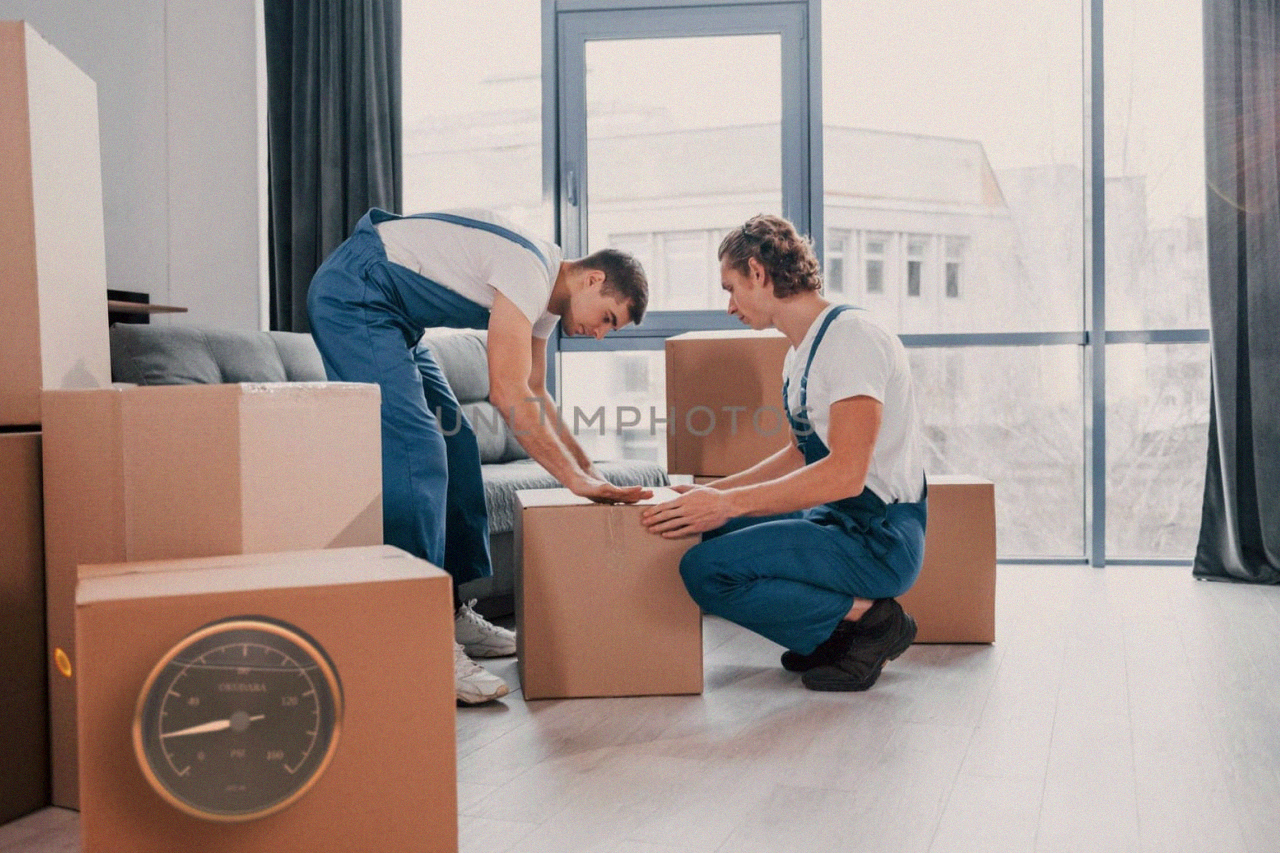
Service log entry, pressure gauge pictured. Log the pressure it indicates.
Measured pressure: 20 psi
